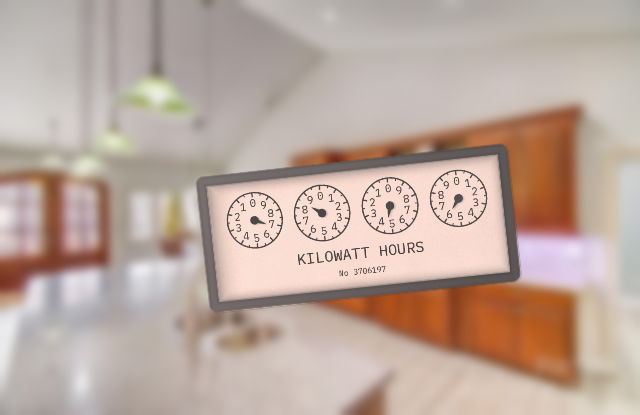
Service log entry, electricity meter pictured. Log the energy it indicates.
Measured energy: 6846 kWh
